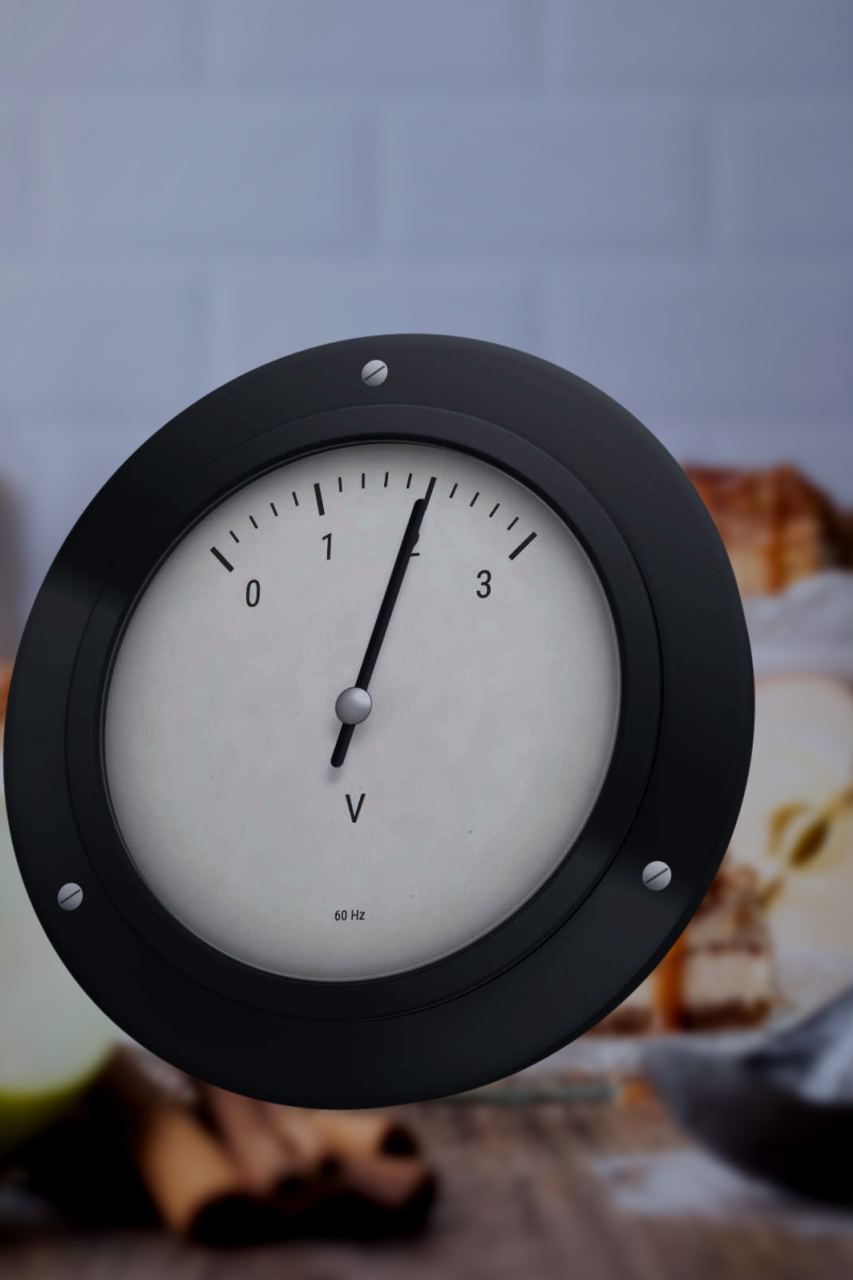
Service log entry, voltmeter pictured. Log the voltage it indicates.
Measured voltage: 2 V
